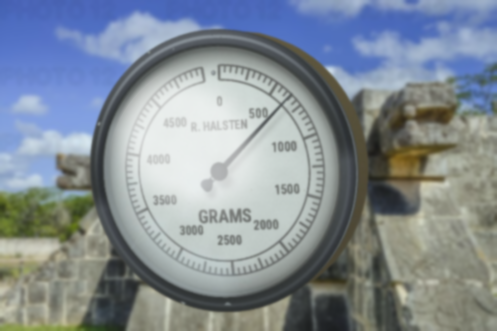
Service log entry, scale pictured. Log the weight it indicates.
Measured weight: 650 g
